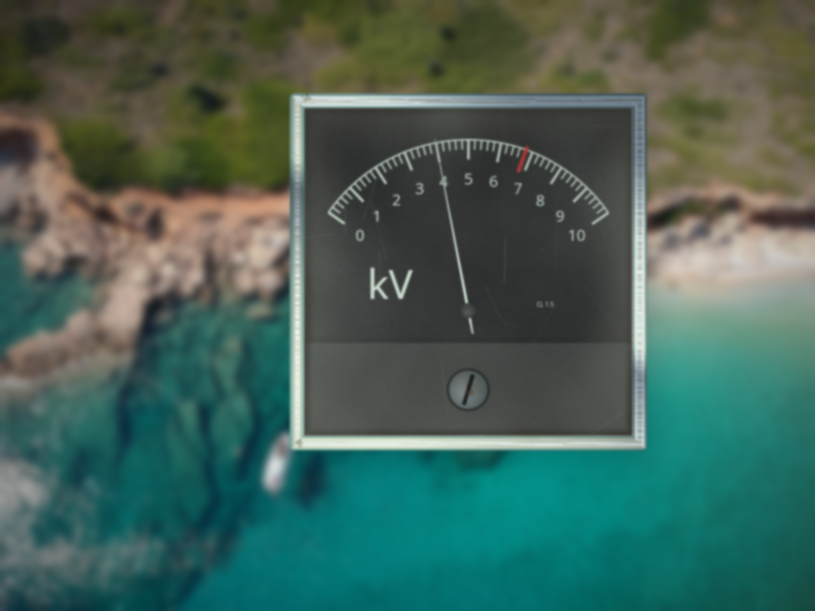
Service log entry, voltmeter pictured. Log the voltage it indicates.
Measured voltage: 4 kV
